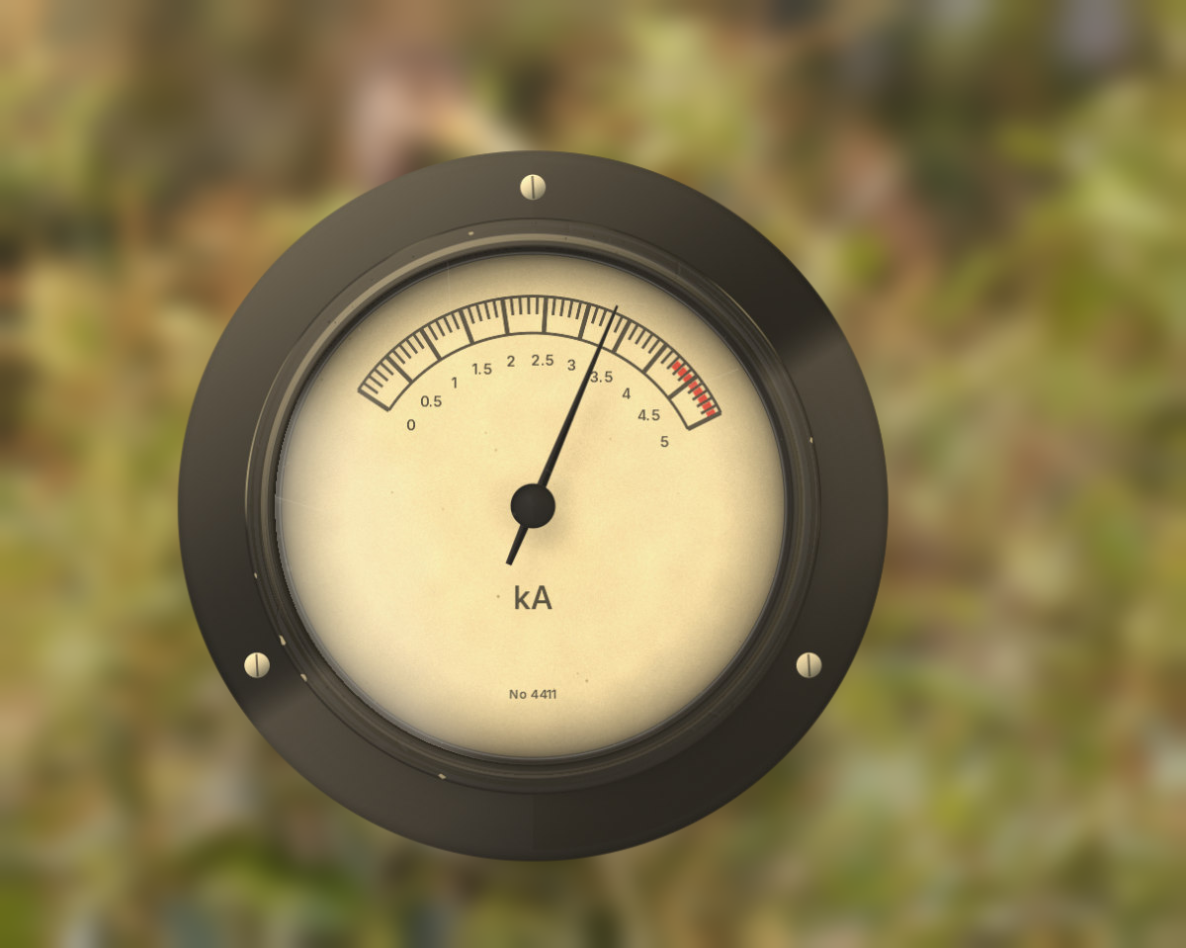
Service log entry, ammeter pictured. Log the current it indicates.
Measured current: 3.3 kA
